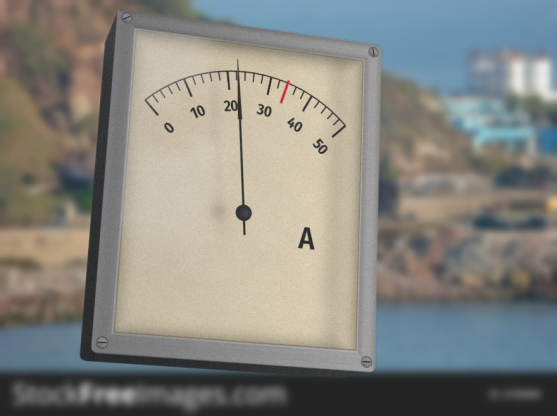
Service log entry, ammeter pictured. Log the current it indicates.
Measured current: 22 A
